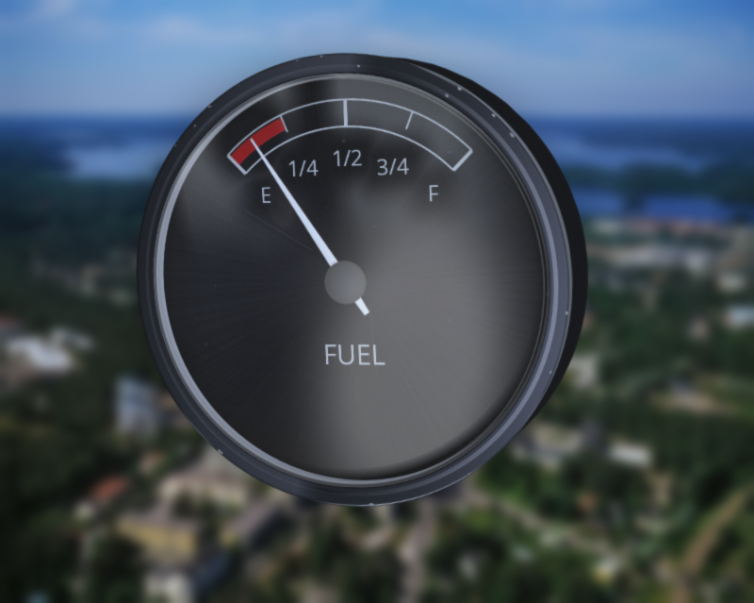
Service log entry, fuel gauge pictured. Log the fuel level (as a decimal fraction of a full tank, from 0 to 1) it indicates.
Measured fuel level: 0.125
